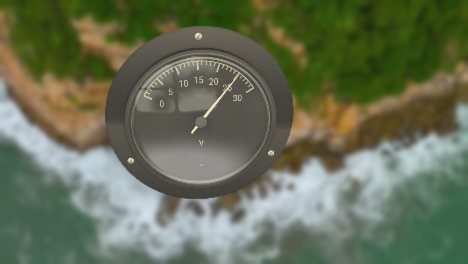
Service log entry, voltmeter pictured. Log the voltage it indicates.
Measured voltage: 25 V
